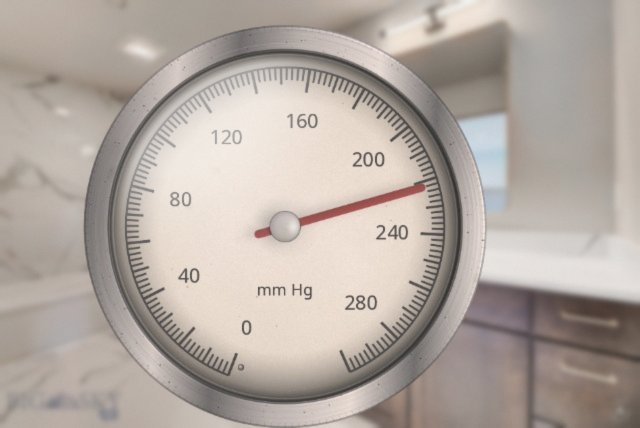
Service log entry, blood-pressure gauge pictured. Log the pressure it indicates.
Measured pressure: 222 mmHg
